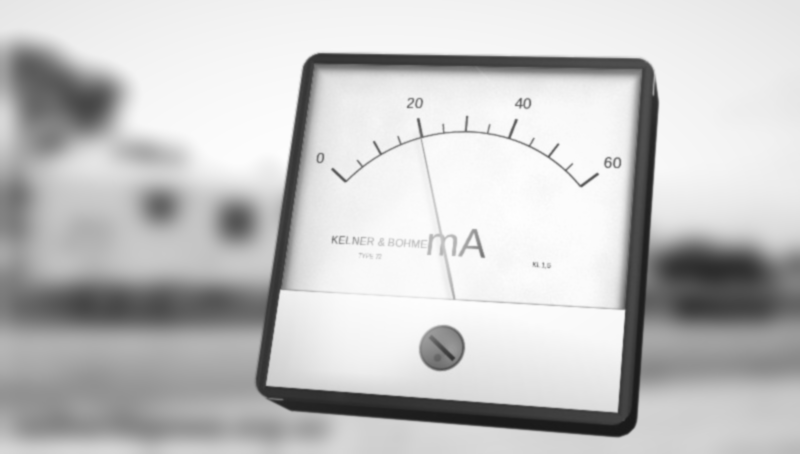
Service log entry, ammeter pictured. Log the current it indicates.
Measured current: 20 mA
